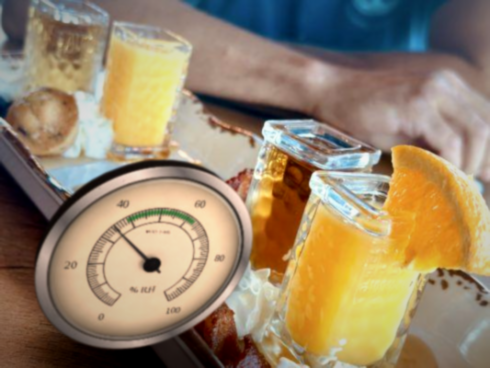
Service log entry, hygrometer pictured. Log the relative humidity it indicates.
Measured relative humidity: 35 %
